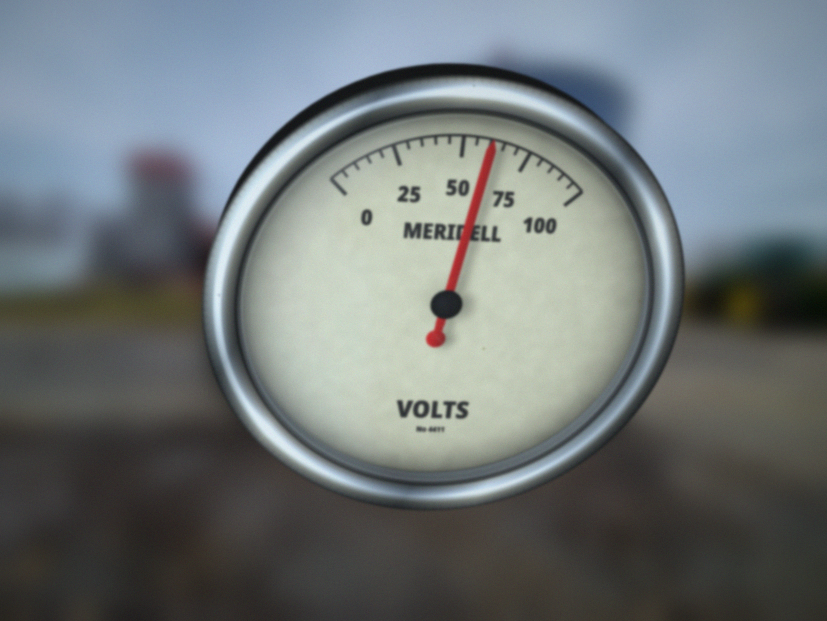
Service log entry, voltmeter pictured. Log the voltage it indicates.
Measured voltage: 60 V
